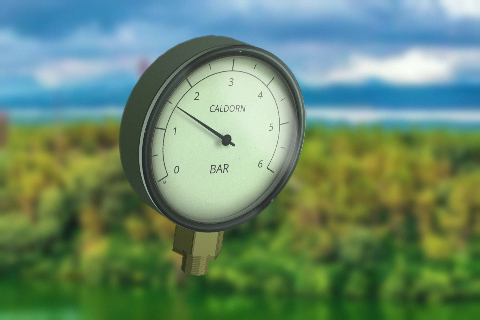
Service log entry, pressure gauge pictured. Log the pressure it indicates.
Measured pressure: 1.5 bar
